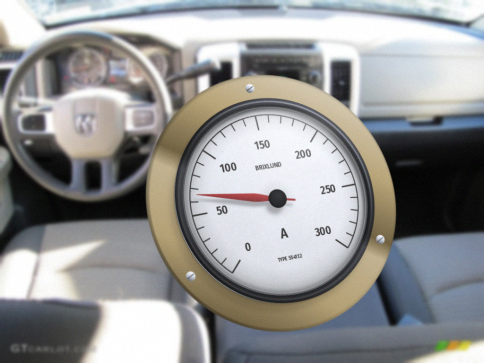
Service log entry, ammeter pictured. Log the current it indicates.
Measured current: 65 A
